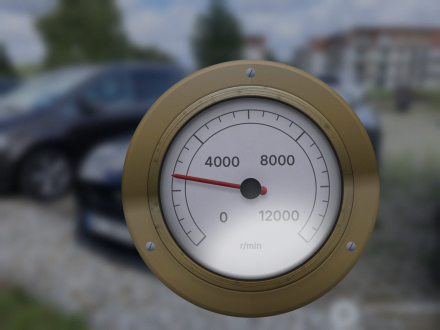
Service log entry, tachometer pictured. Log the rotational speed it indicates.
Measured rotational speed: 2500 rpm
